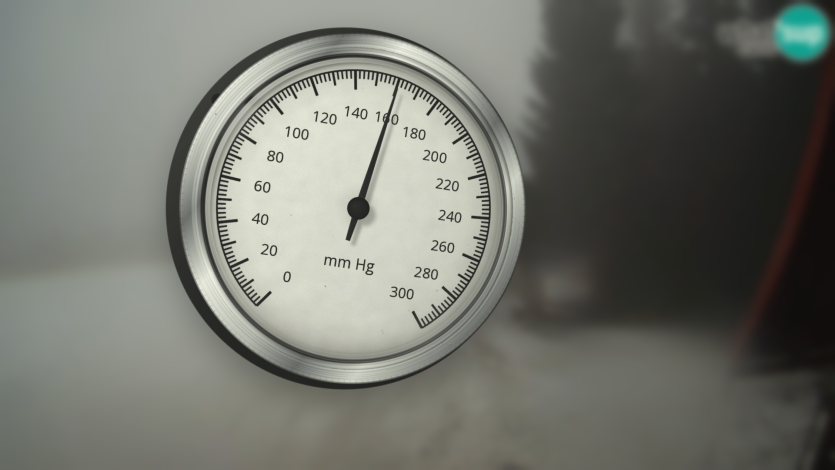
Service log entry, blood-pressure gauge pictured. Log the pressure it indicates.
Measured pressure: 160 mmHg
